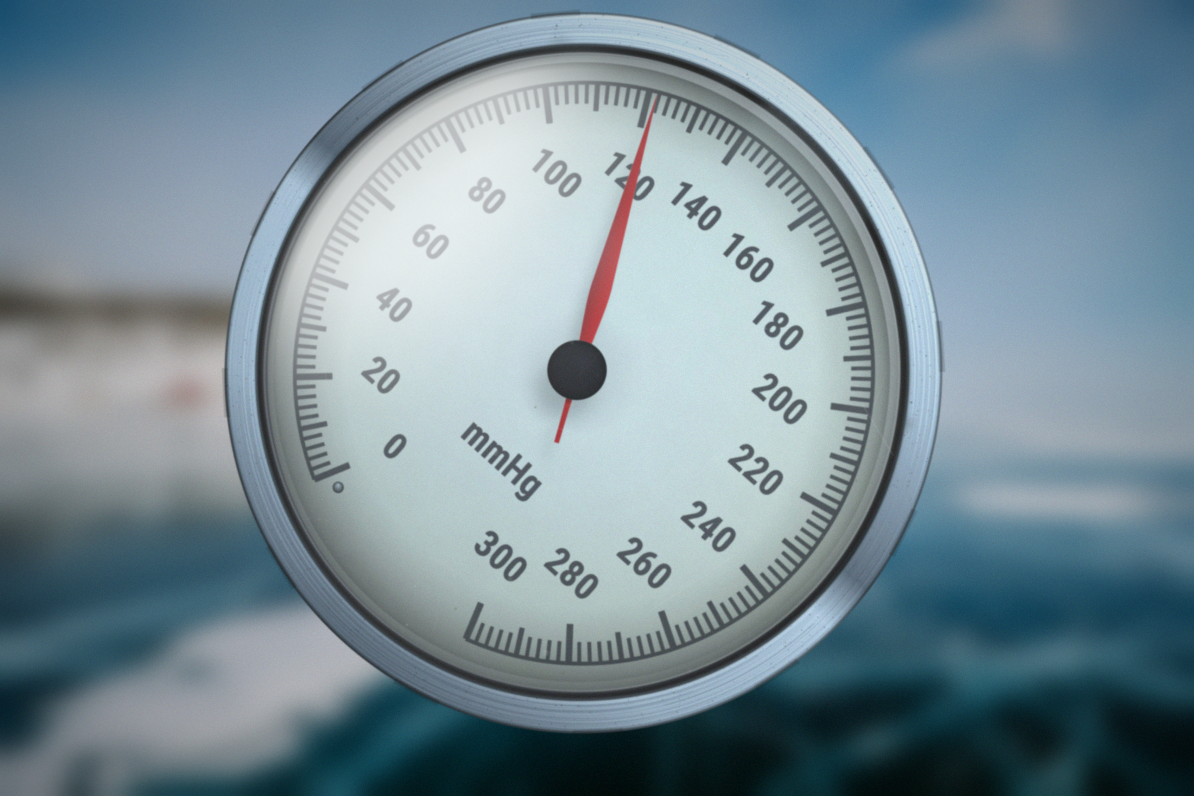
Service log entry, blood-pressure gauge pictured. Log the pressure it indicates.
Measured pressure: 122 mmHg
